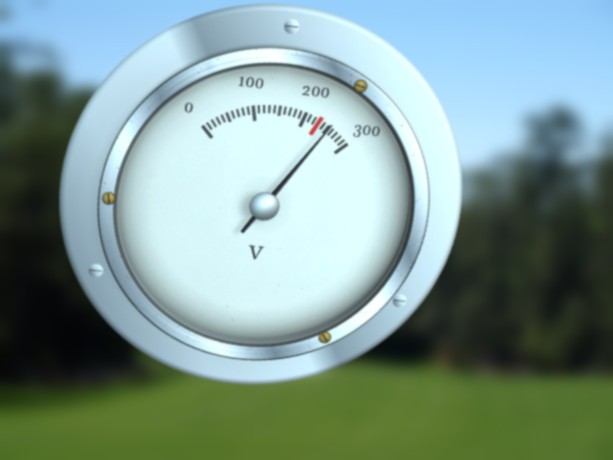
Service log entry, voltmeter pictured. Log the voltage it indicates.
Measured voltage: 250 V
